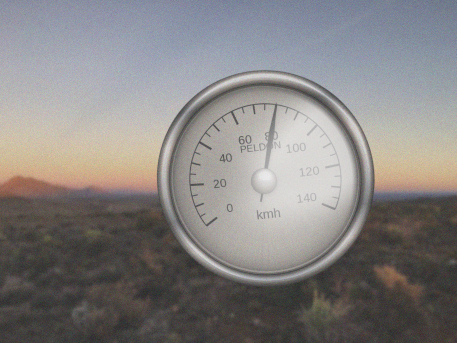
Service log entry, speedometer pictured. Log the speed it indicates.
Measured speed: 80 km/h
